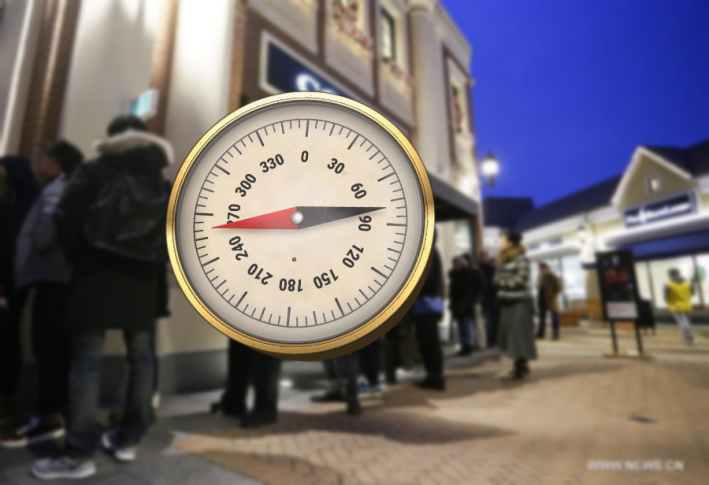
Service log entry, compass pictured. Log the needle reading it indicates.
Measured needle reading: 260 °
